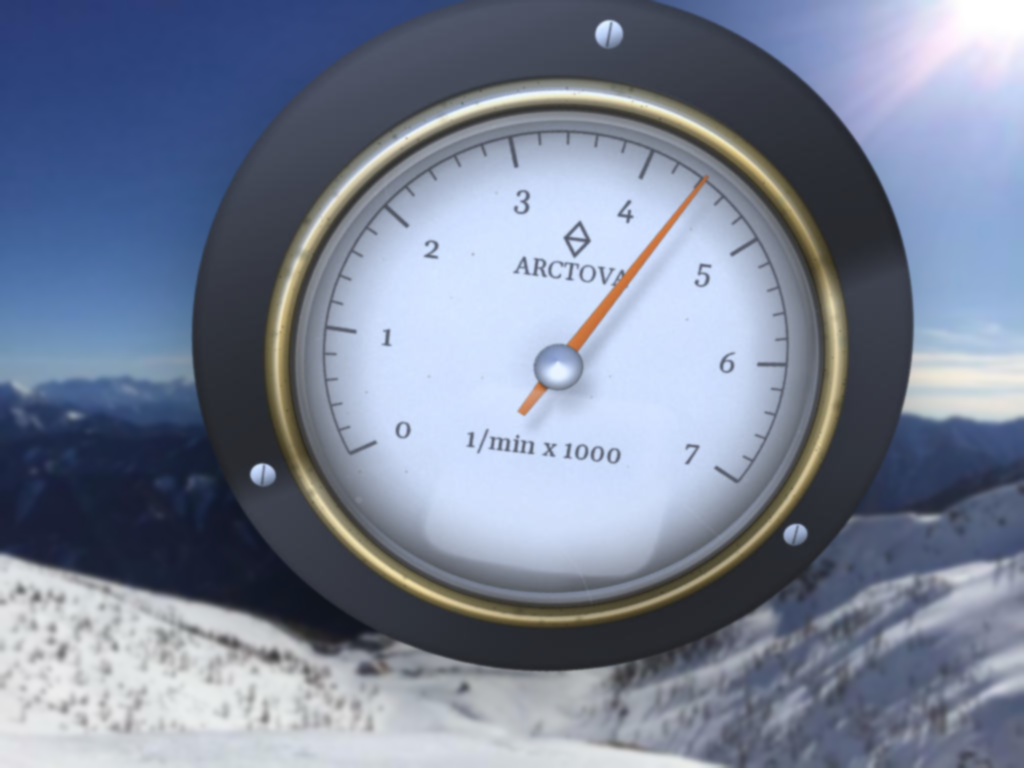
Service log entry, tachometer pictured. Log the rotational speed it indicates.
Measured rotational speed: 4400 rpm
